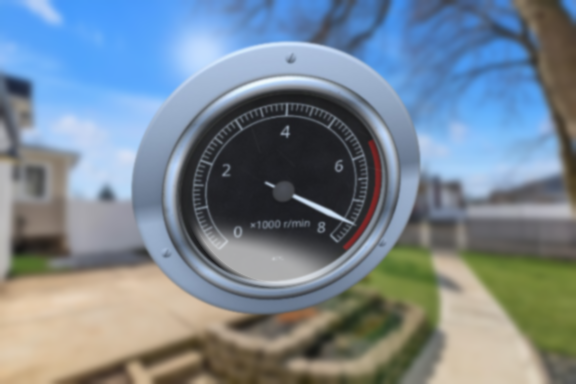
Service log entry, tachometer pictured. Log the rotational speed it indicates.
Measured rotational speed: 7500 rpm
